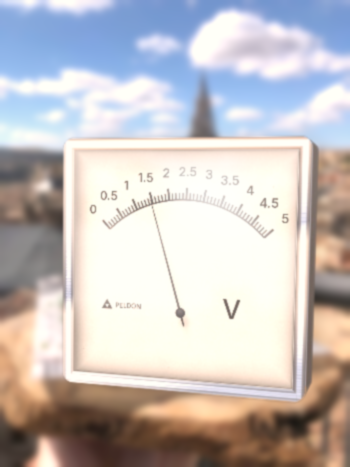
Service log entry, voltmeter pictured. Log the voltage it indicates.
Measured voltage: 1.5 V
